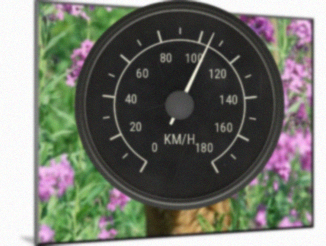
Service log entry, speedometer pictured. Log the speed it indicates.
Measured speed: 105 km/h
